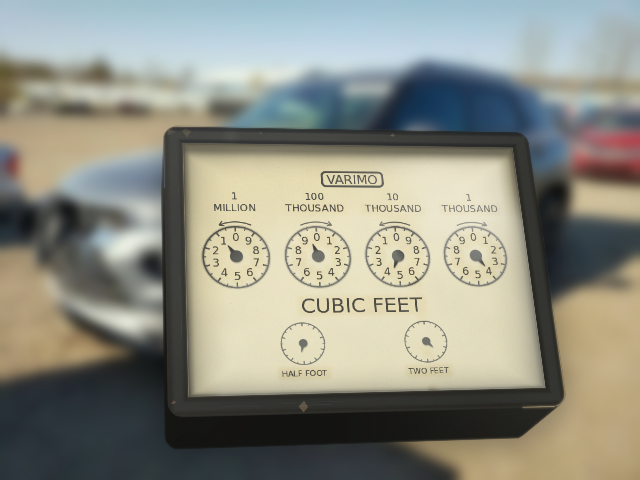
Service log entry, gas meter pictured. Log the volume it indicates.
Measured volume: 94400 ft³
